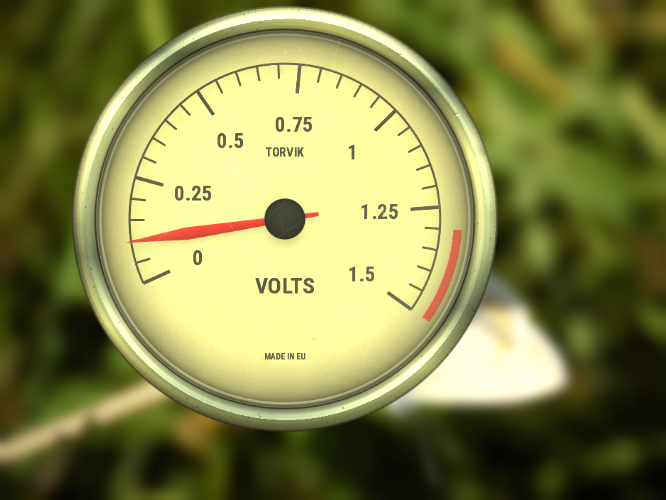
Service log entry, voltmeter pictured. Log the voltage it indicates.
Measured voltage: 0.1 V
